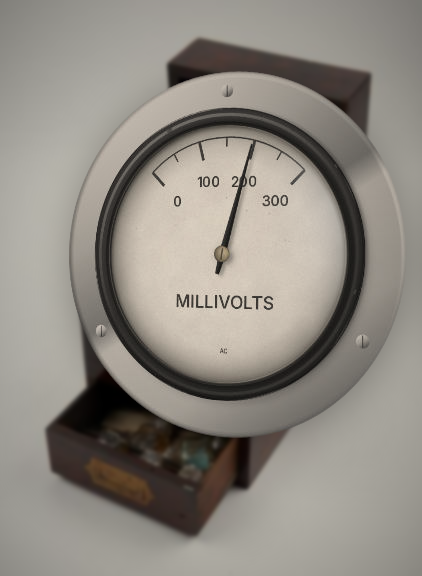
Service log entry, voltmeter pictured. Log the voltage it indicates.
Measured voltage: 200 mV
